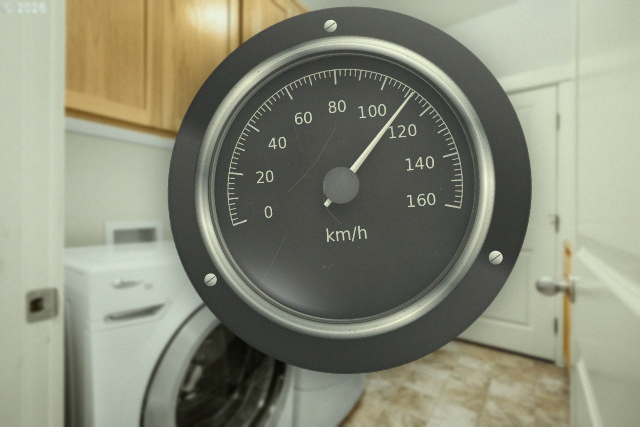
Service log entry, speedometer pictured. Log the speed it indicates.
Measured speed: 112 km/h
